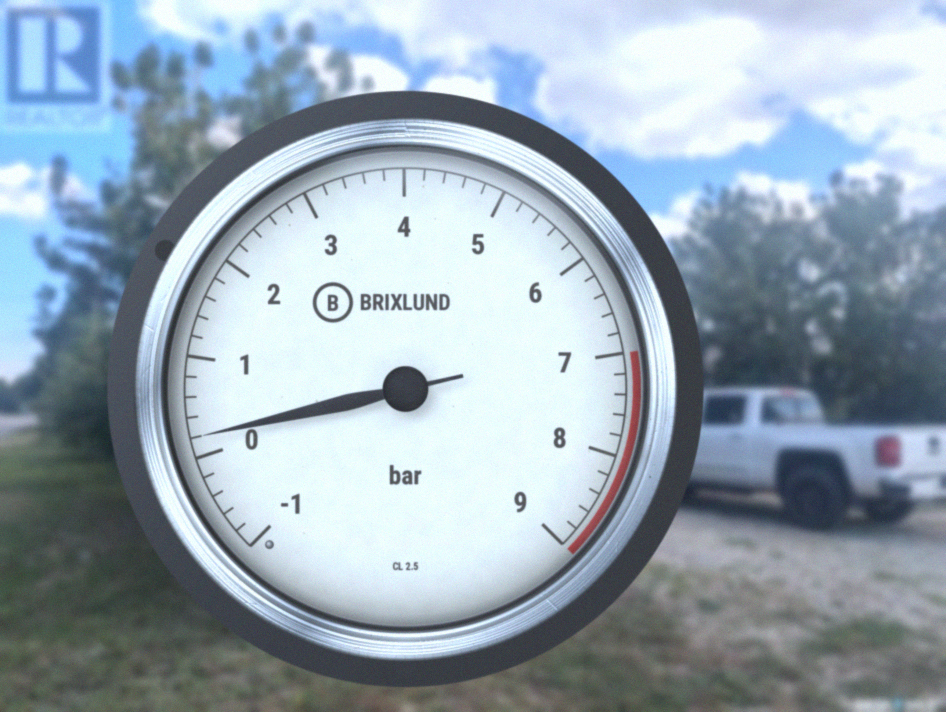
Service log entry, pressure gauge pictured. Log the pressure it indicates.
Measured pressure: 0.2 bar
